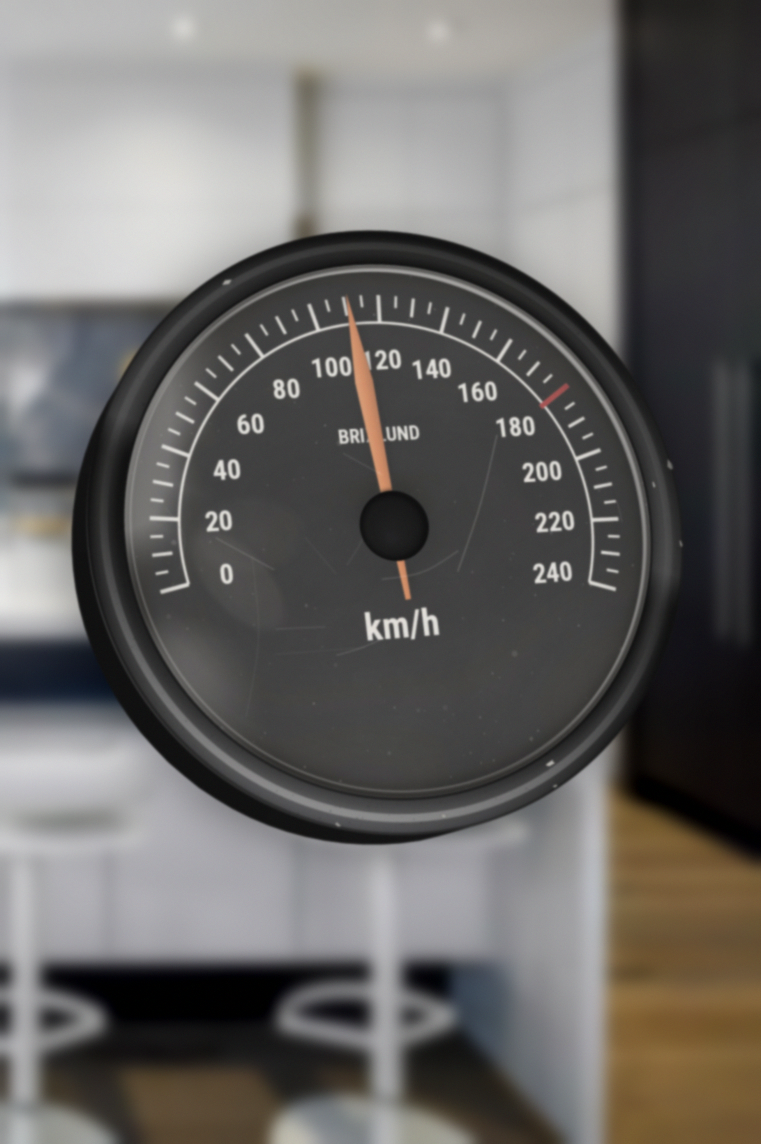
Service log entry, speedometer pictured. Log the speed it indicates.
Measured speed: 110 km/h
